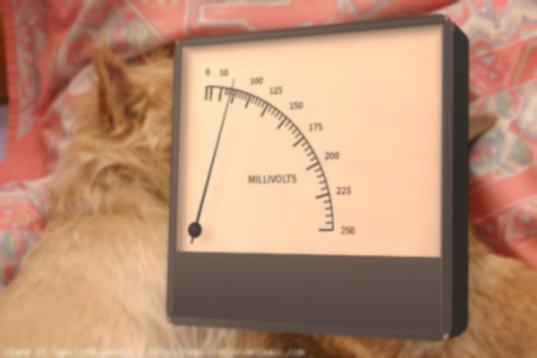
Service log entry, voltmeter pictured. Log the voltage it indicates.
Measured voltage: 75 mV
